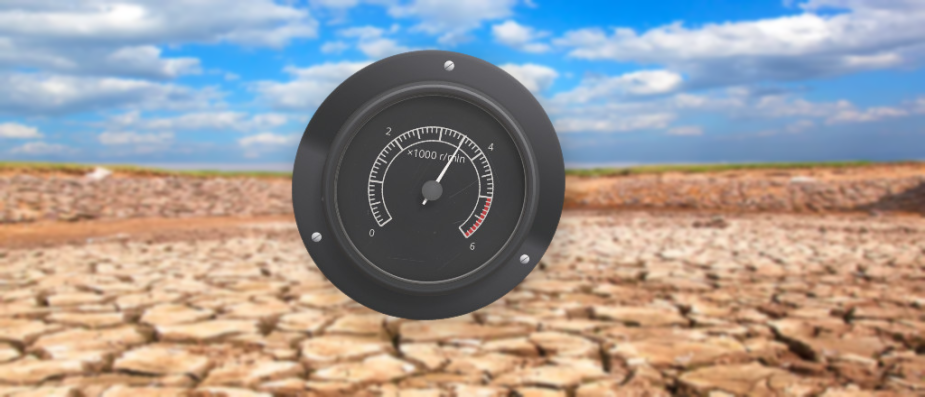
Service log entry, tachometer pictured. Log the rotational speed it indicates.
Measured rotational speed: 3500 rpm
